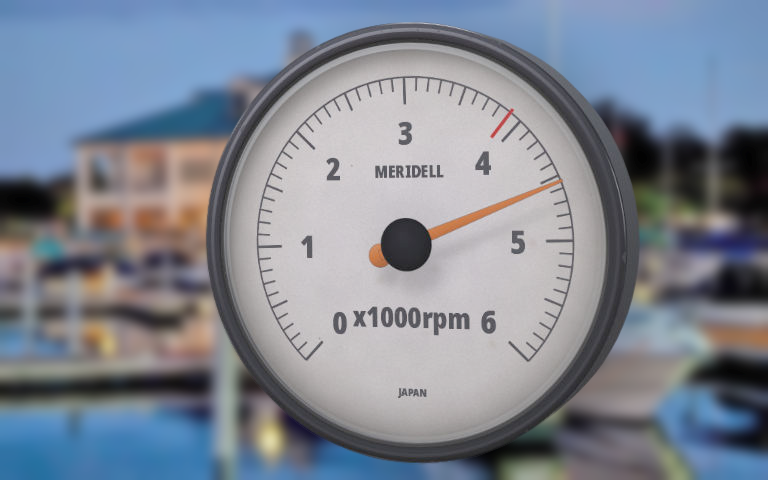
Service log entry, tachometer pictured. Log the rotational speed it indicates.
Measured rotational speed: 4550 rpm
